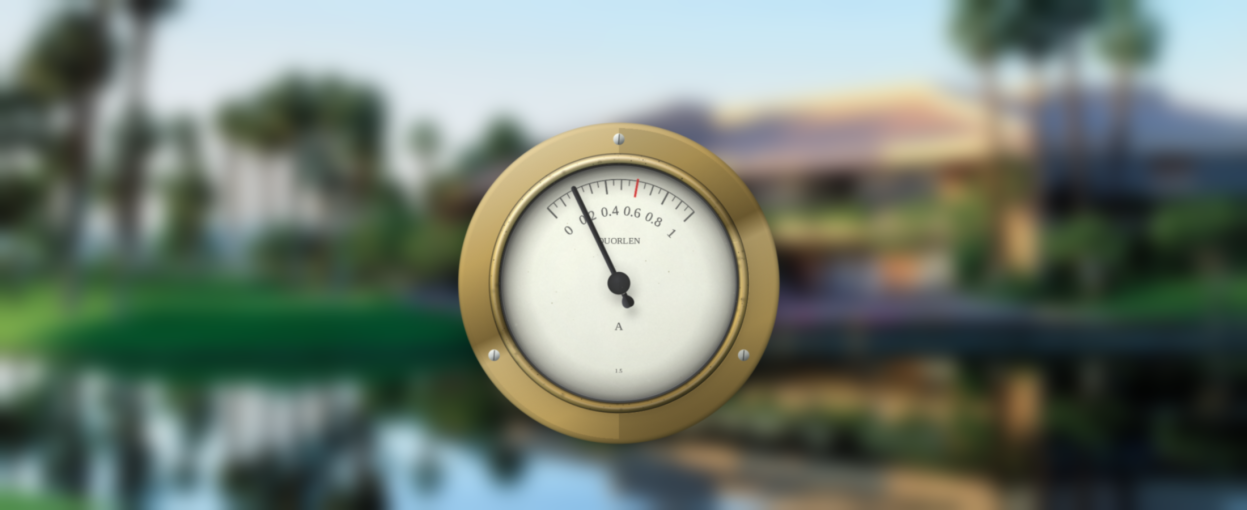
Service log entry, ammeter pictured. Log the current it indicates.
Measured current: 0.2 A
